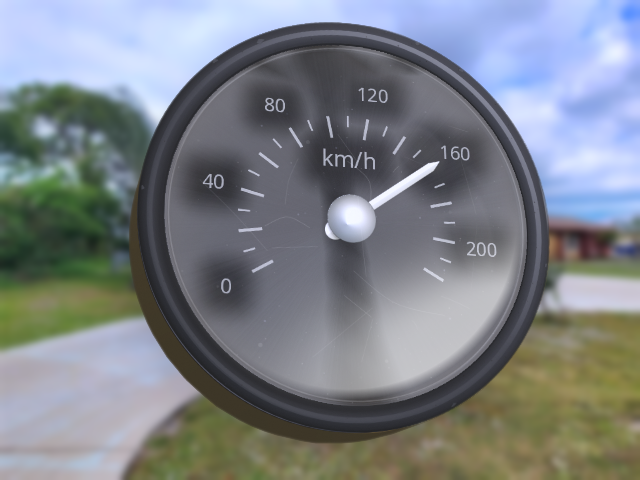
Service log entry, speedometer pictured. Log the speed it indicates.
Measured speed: 160 km/h
